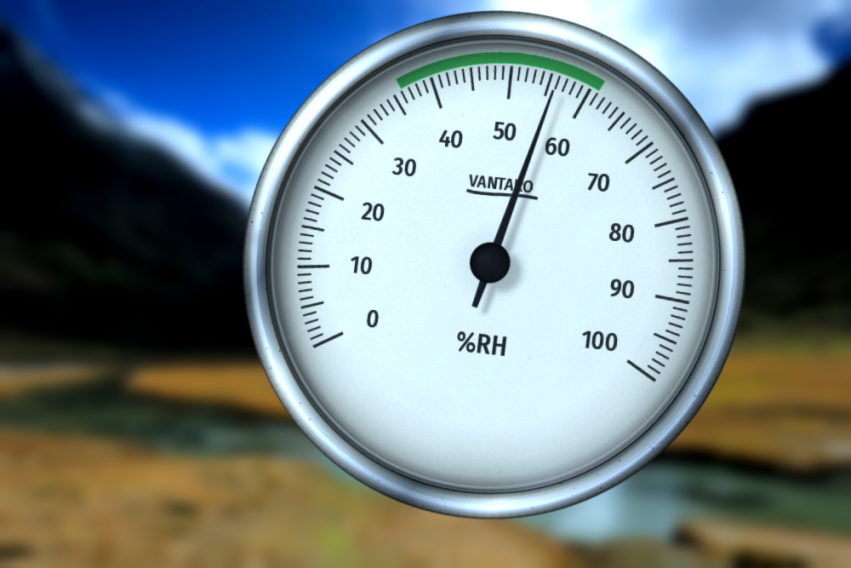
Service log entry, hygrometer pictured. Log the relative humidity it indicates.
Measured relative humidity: 56 %
